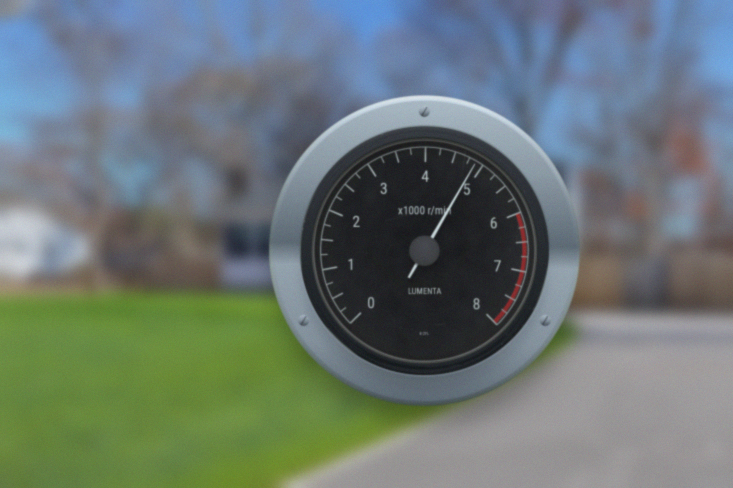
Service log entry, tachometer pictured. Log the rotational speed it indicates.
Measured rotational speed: 4875 rpm
